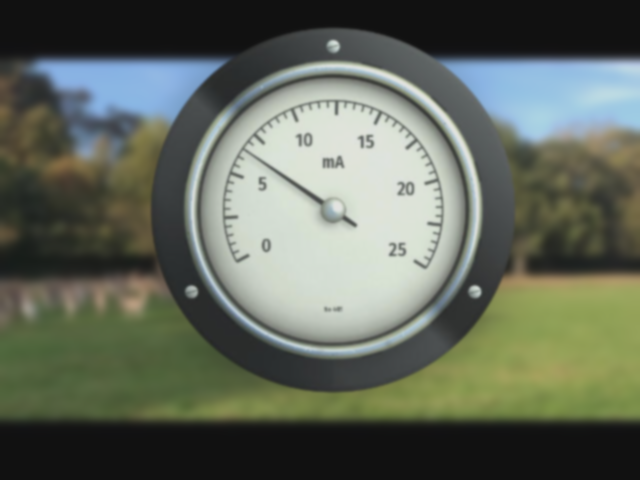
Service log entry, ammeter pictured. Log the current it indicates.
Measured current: 6.5 mA
